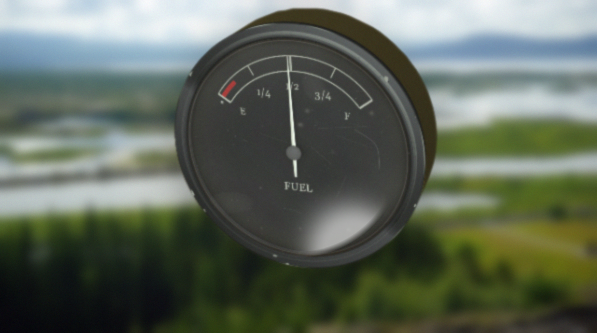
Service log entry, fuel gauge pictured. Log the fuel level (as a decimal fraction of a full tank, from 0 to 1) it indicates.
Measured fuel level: 0.5
